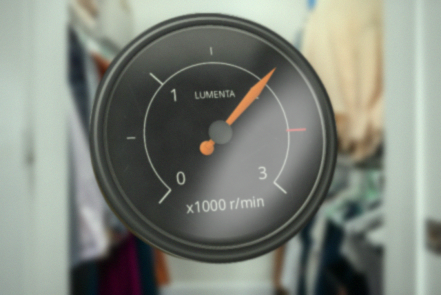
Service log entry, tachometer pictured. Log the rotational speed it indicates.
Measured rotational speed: 2000 rpm
